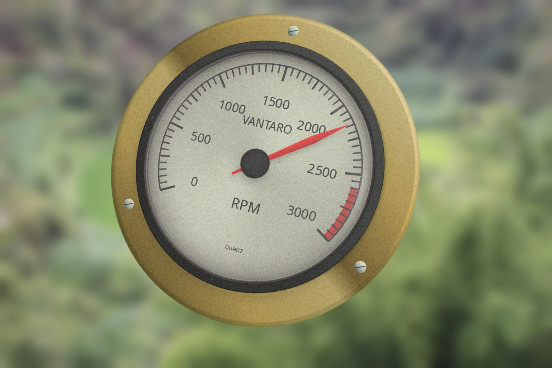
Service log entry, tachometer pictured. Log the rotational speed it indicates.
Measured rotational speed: 2150 rpm
